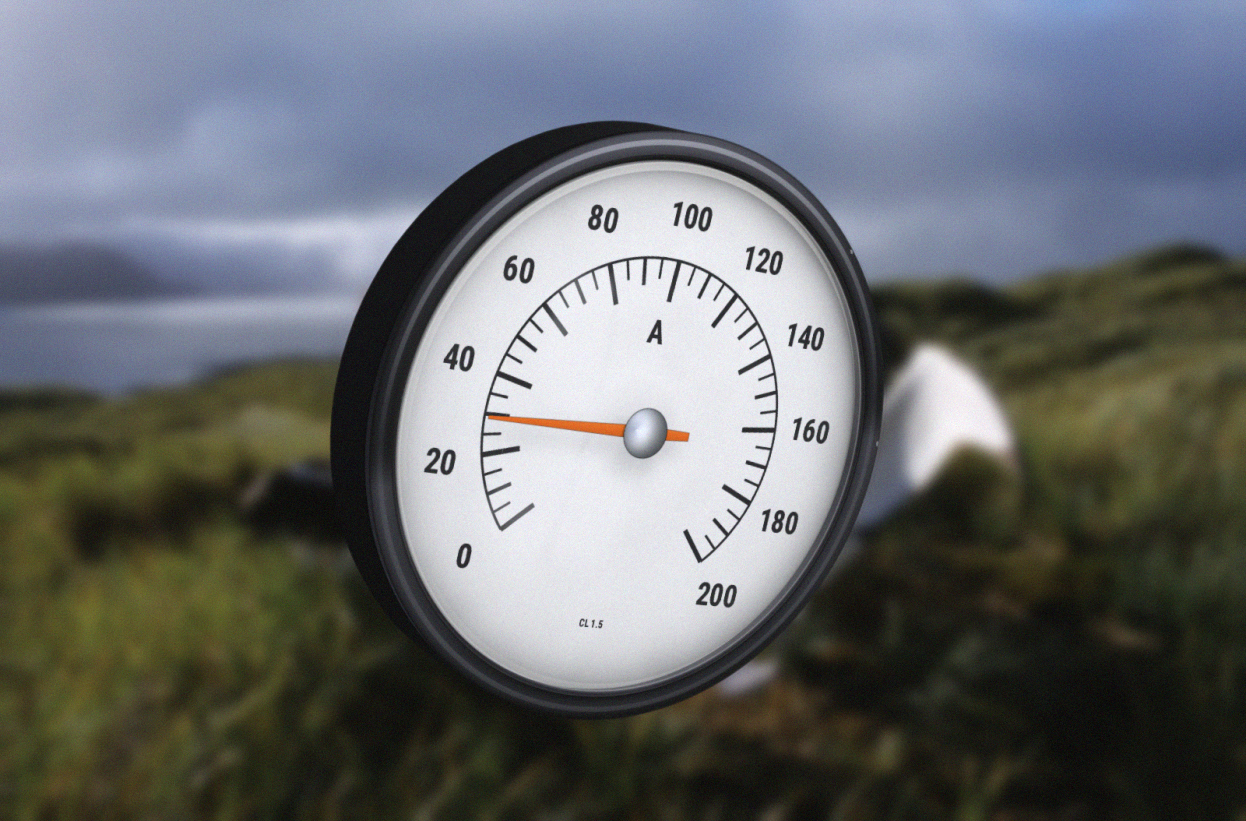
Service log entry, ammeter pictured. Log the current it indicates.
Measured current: 30 A
